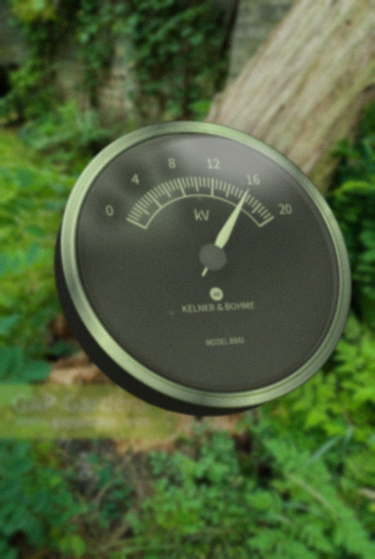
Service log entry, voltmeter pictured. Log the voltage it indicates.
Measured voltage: 16 kV
